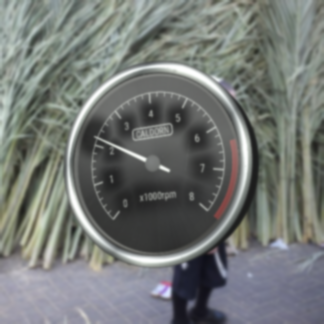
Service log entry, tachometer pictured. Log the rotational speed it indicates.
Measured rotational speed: 2200 rpm
